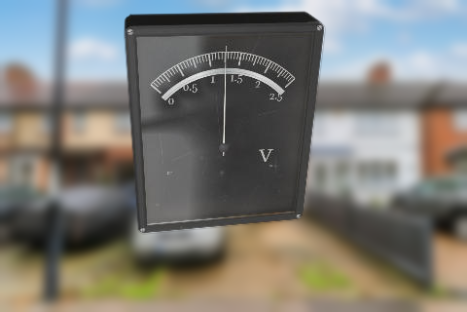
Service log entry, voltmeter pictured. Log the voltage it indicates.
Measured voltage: 1.25 V
